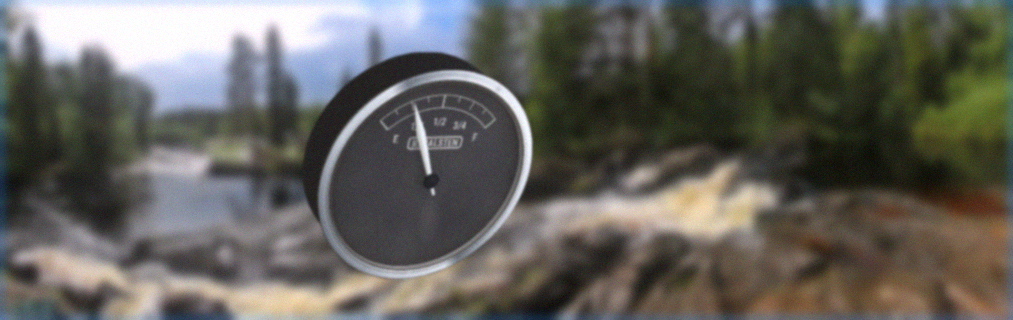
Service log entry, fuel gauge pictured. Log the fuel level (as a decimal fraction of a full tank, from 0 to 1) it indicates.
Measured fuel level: 0.25
